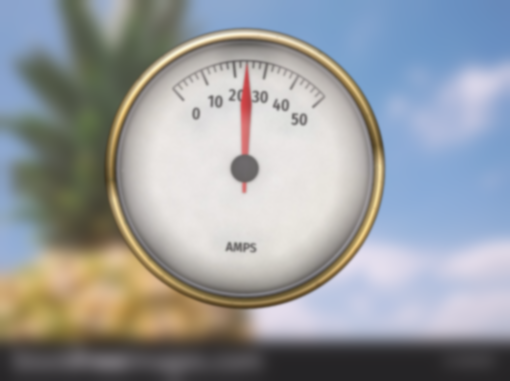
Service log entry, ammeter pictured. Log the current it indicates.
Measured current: 24 A
